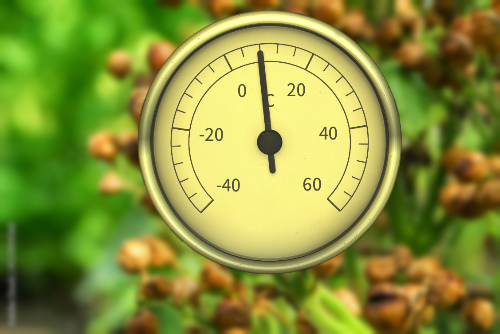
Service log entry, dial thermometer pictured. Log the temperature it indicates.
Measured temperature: 8 °C
